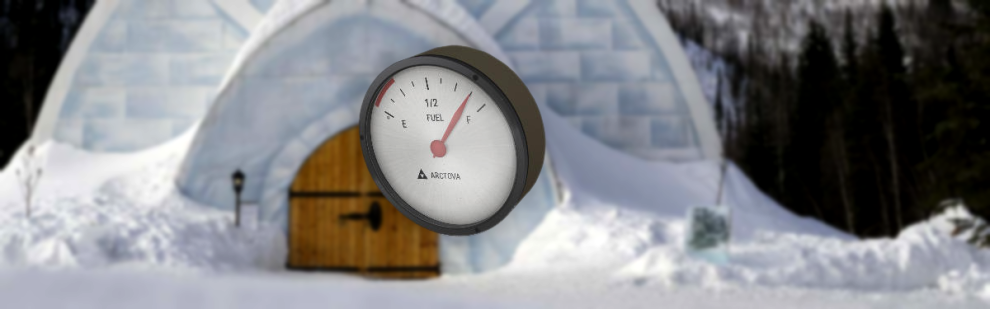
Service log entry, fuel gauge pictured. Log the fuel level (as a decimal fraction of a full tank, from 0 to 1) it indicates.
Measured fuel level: 0.875
